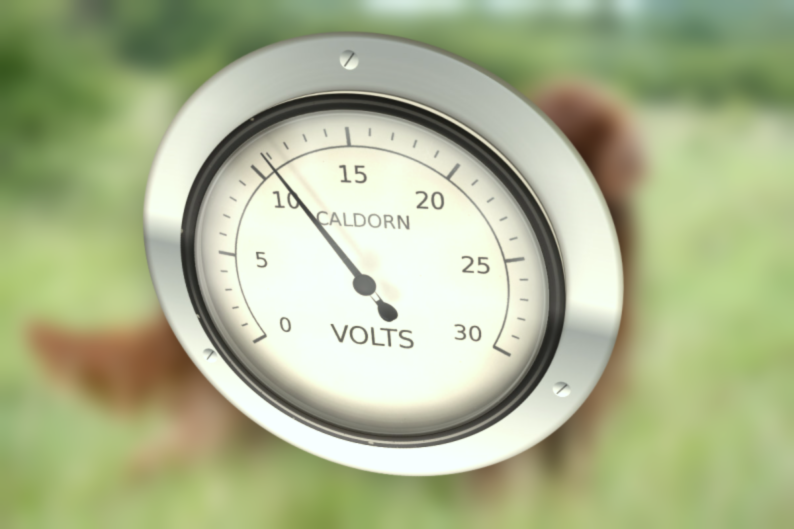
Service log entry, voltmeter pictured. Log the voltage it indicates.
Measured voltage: 11 V
